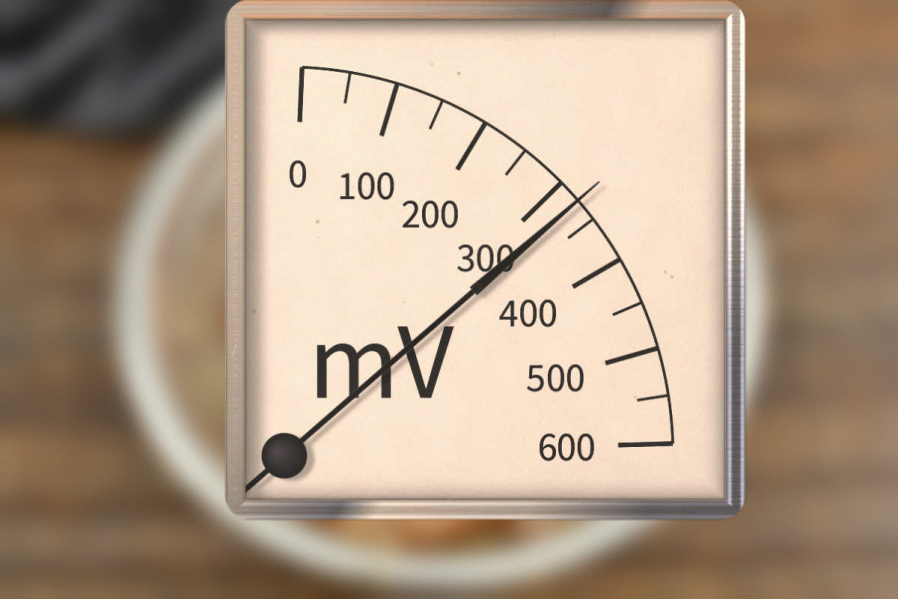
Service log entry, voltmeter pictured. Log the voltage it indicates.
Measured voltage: 325 mV
